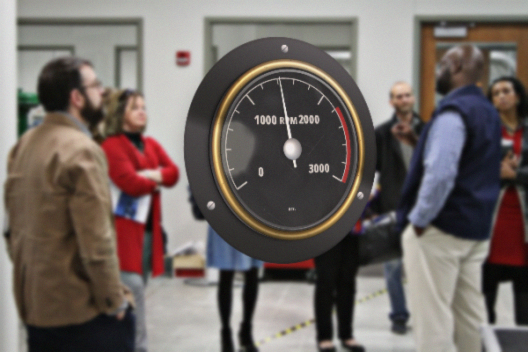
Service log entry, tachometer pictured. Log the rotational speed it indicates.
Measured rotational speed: 1400 rpm
